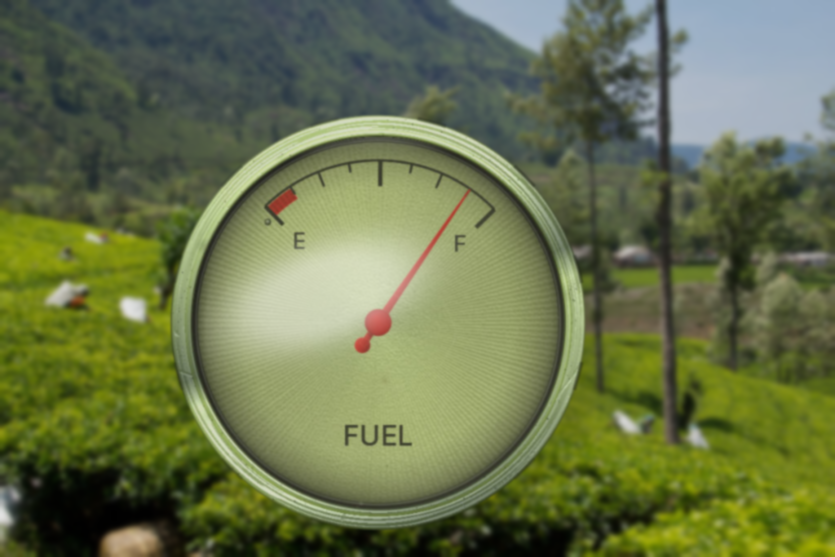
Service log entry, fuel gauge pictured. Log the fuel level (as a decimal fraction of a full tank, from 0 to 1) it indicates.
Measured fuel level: 0.875
